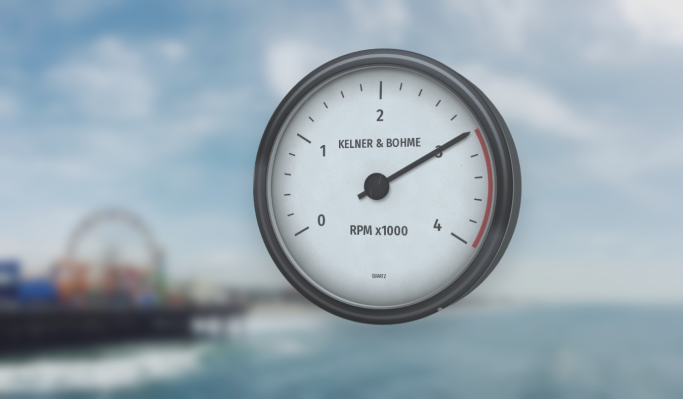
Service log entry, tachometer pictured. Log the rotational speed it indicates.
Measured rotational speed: 3000 rpm
